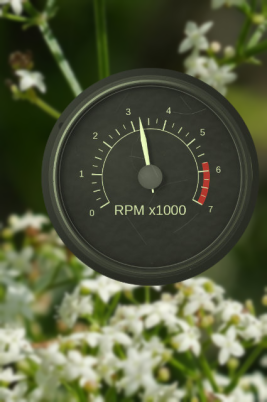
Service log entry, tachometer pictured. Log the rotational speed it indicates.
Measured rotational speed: 3250 rpm
